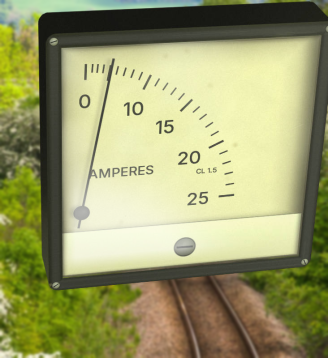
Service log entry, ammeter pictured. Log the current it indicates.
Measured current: 5 A
